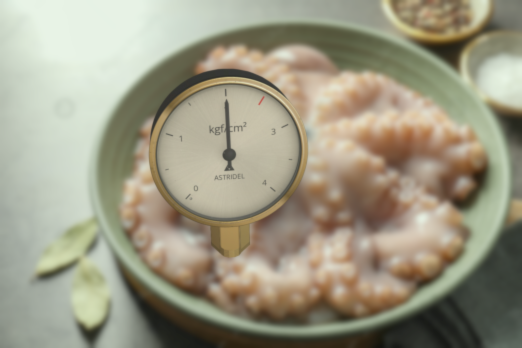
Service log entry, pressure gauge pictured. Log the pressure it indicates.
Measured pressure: 2 kg/cm²
